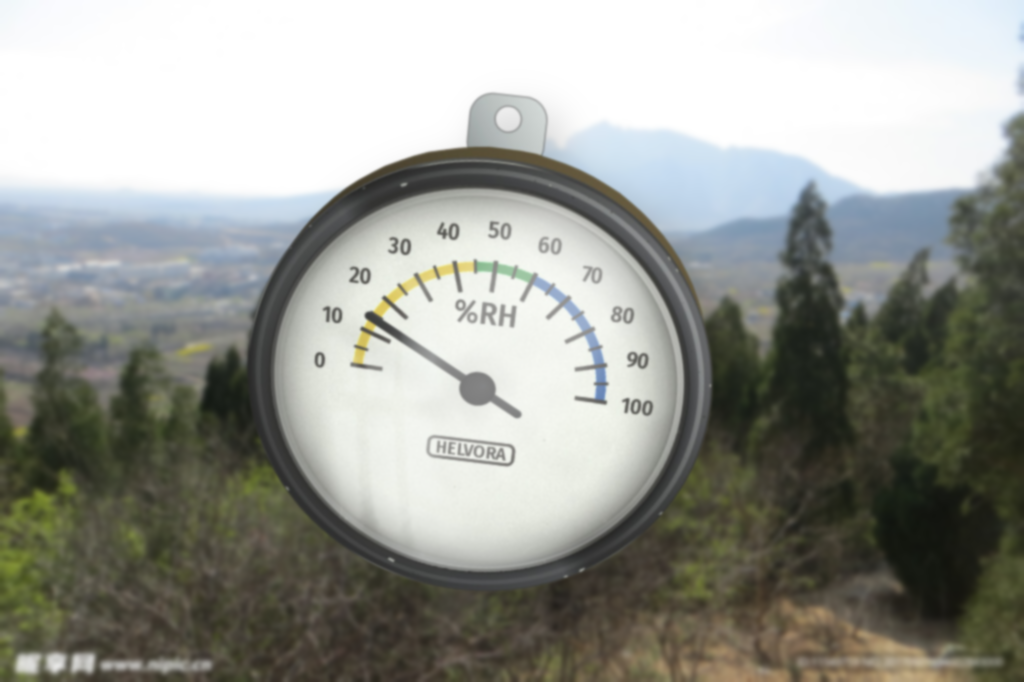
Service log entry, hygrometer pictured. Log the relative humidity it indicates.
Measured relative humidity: 15 %
